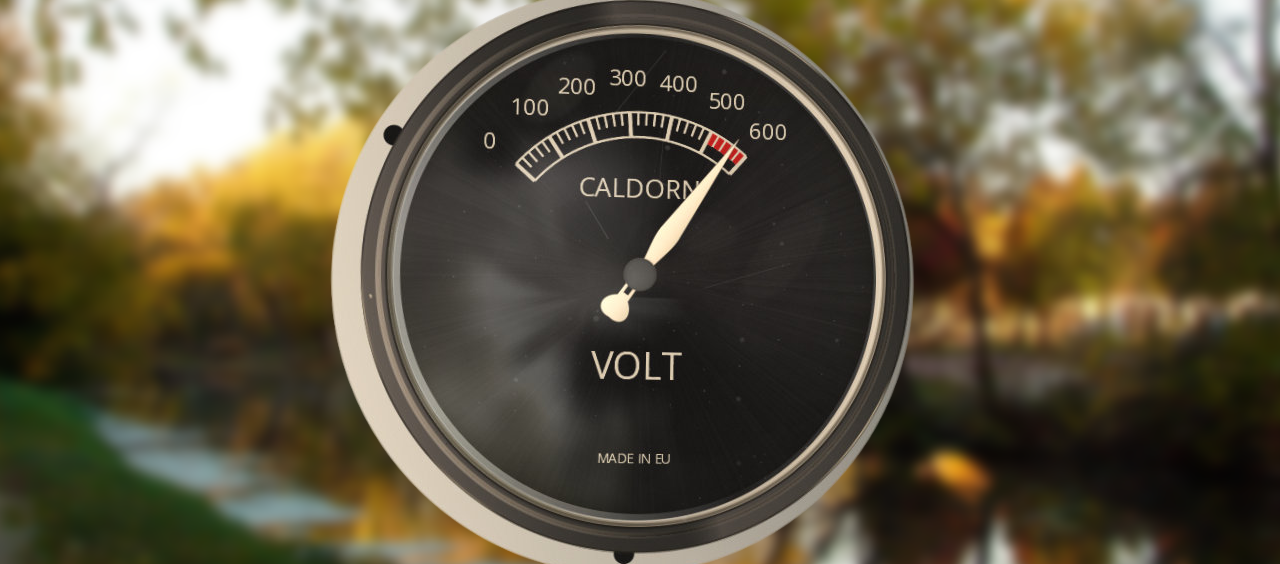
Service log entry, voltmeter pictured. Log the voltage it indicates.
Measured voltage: 560 V
